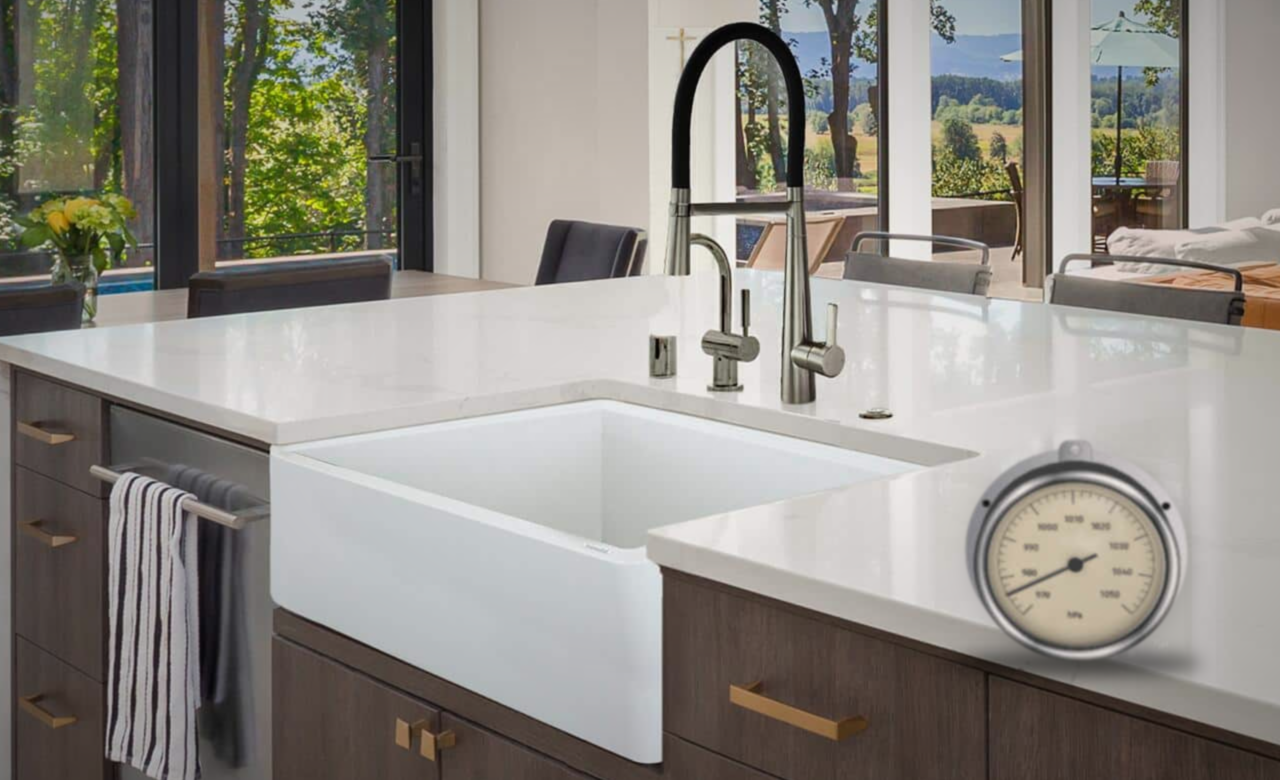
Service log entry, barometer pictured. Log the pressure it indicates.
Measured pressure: 976 hPa
